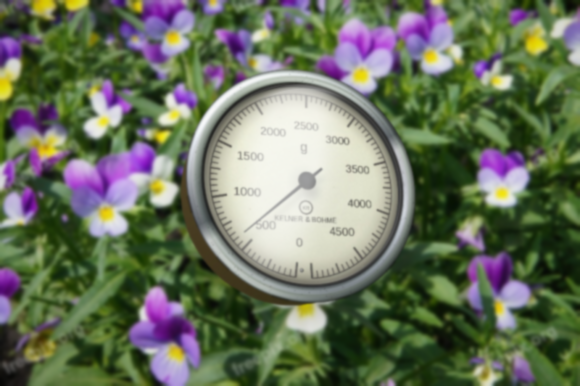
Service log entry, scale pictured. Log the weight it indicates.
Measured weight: 600 g
